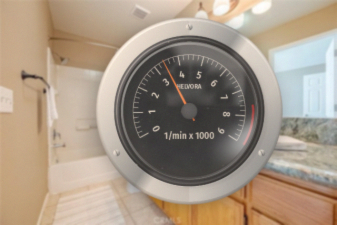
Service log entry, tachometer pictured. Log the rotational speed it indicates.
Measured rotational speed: 3400 rpm
